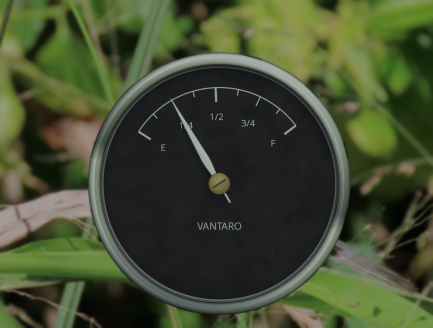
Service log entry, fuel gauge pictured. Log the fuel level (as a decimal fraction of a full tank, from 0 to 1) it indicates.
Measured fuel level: 0.25
